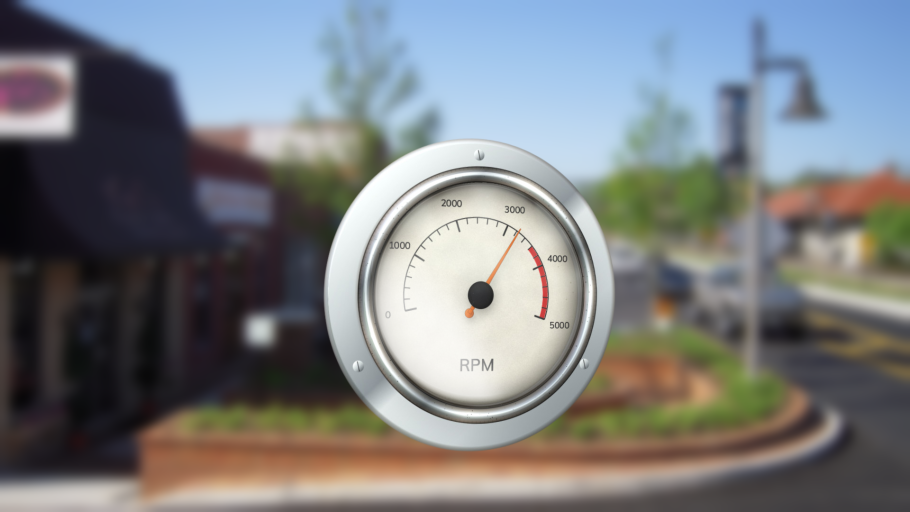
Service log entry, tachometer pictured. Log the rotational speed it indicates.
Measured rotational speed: 3200 rpm
